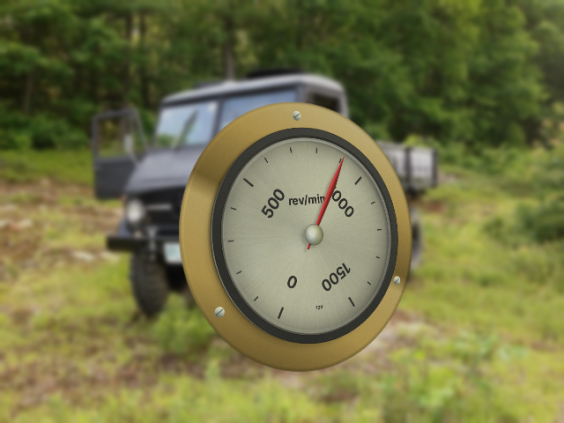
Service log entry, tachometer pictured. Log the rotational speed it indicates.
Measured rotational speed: 900 rpm
